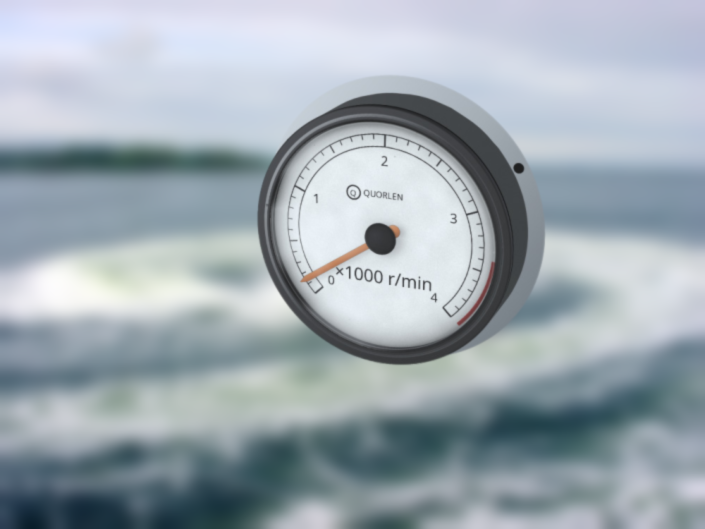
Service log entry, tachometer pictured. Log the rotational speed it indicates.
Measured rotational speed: 150 rpm
